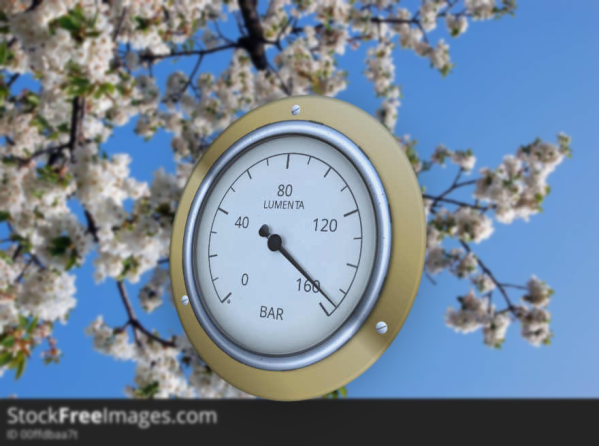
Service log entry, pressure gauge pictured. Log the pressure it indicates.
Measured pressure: 155 bar
